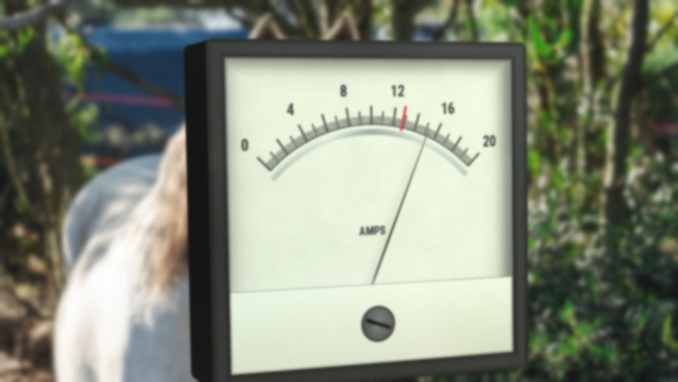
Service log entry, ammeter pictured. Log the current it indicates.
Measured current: 15 A
